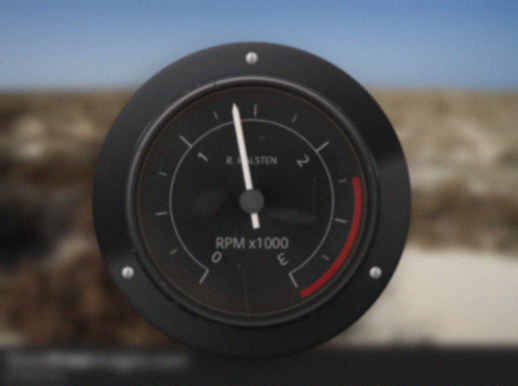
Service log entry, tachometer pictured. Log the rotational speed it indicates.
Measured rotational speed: 1375 rpm
